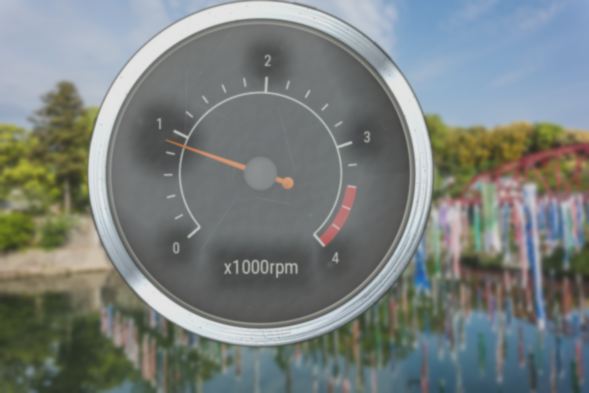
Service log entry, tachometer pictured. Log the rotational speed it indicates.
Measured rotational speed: 900 rpm
